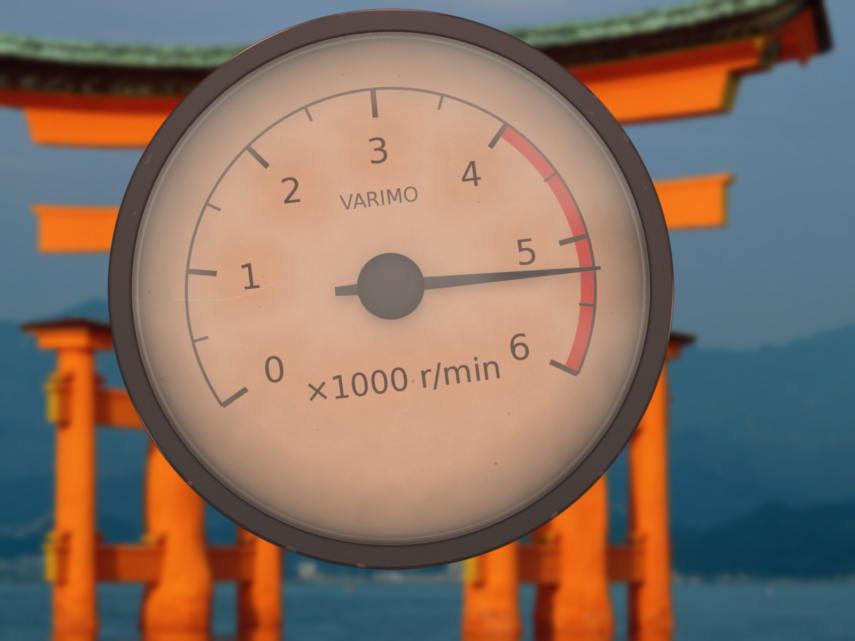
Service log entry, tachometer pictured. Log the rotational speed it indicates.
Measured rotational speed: 5250 rpm
